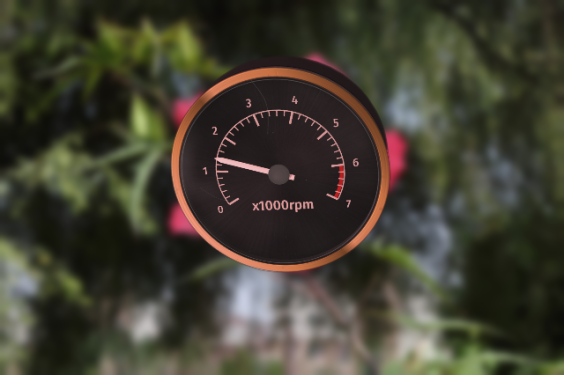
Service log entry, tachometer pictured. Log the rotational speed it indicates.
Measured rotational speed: 1400 rpm
